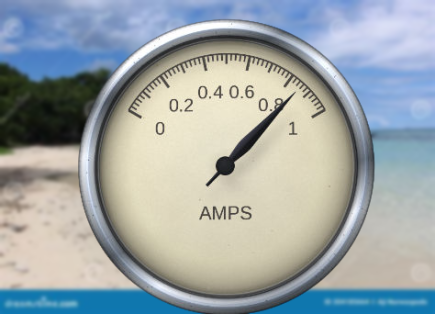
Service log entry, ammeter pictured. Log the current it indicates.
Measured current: 0.86 A
